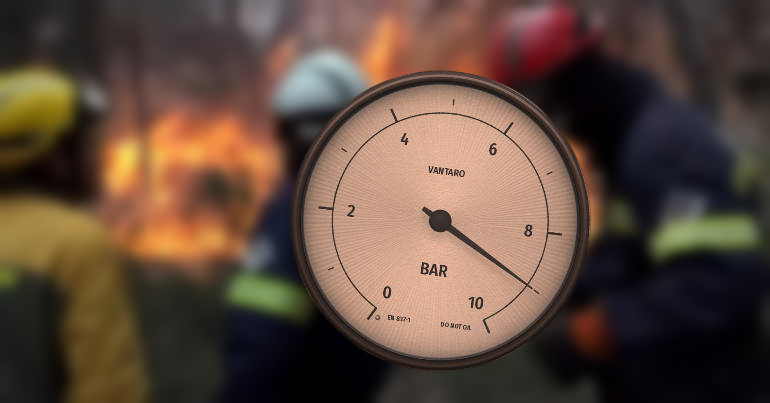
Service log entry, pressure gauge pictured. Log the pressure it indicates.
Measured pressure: 9 bar
